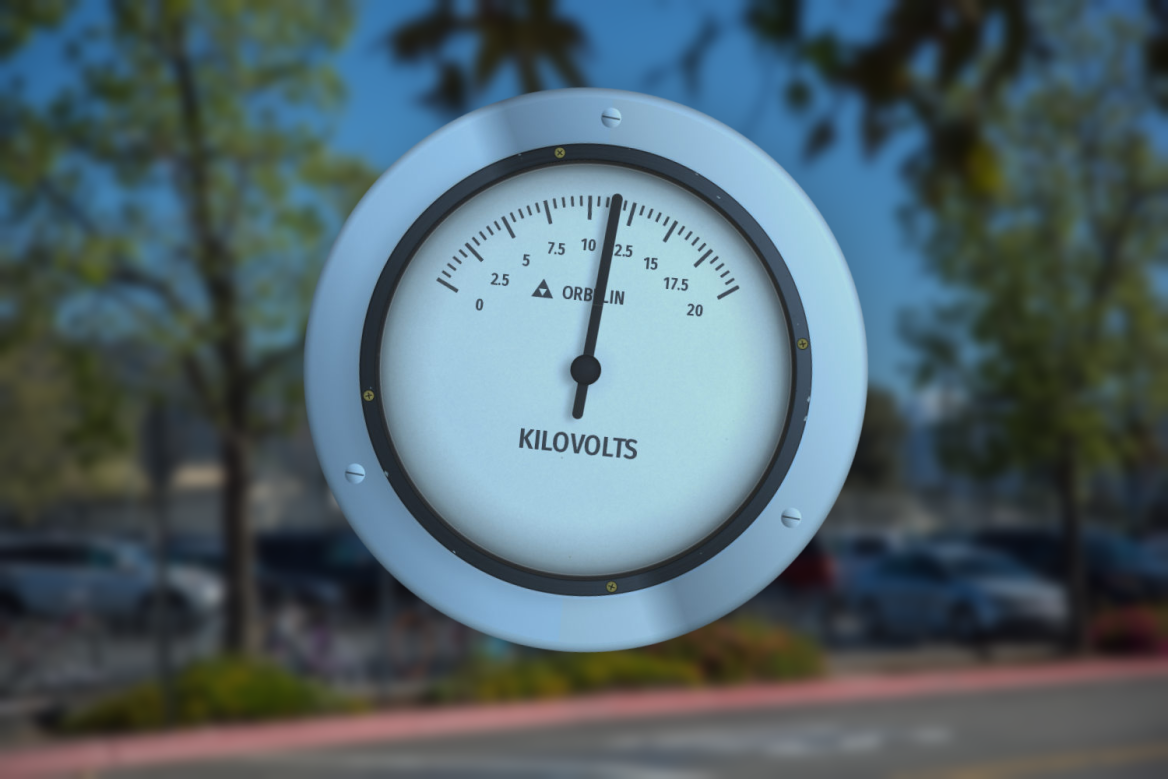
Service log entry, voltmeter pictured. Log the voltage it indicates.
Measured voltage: 11.5 kV
